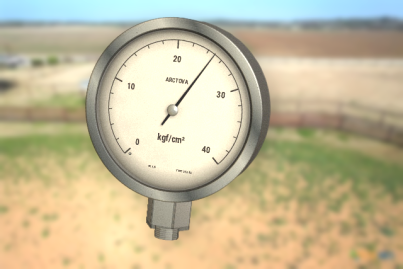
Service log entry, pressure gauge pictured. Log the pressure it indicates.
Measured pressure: 25 kg/cm²
